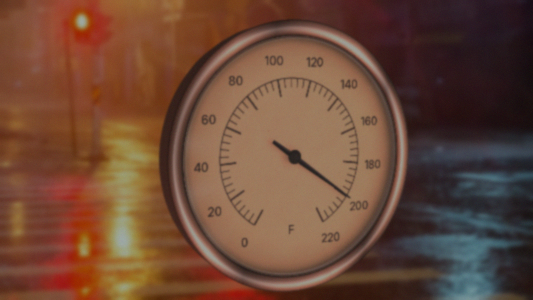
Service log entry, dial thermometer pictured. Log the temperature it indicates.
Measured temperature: 200 °F
